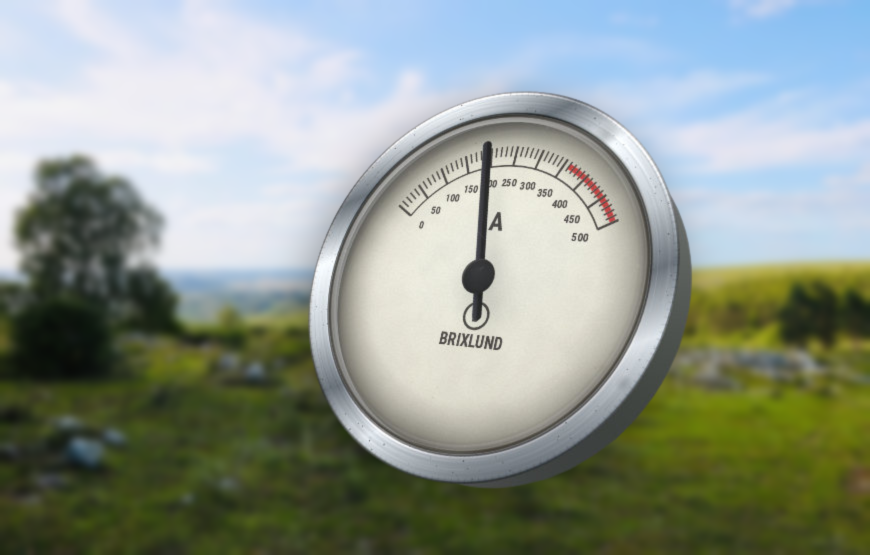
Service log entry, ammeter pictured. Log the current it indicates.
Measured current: 200 A
